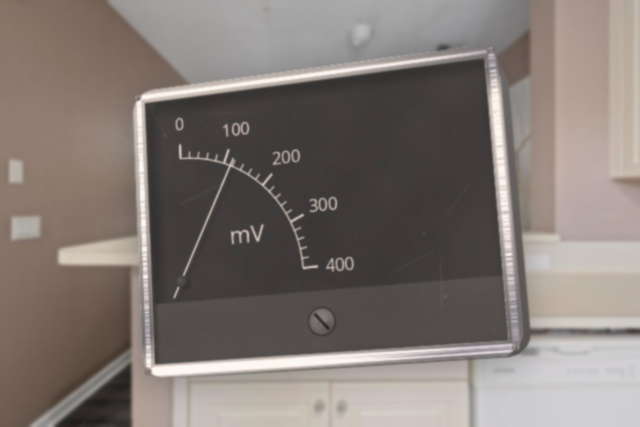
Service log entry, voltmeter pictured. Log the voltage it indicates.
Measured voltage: 120 mV
